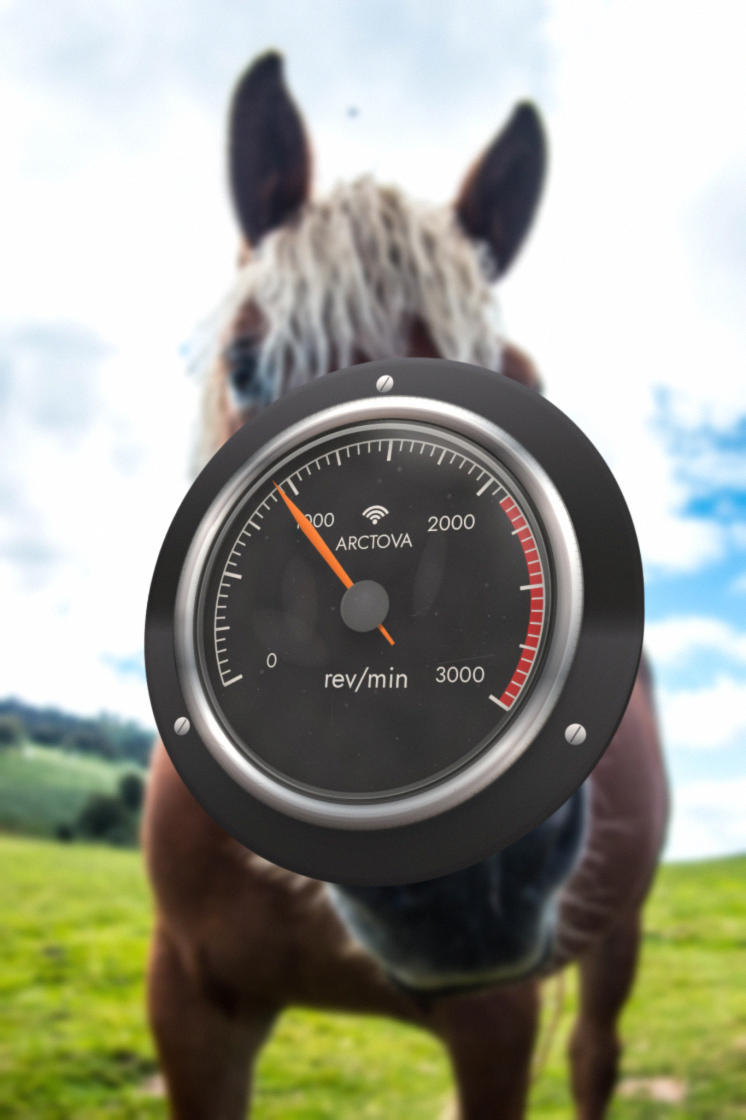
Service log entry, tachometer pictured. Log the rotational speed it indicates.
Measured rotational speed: 950 rpm
